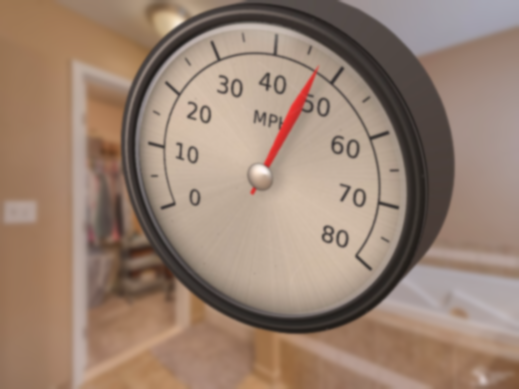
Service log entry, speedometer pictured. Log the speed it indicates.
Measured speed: 47.5 mph
